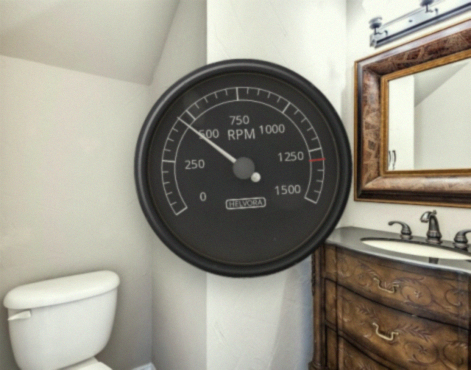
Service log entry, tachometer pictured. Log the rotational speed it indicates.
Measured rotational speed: 450 rpm
